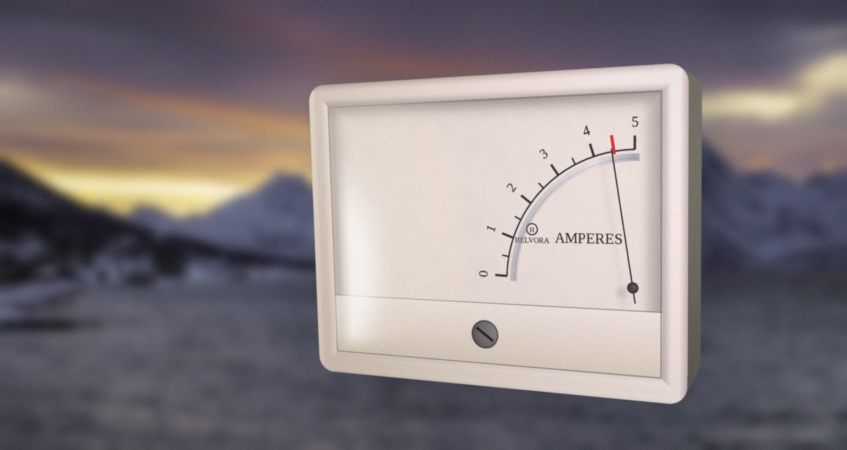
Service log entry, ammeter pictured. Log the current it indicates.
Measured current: 4.5 A
